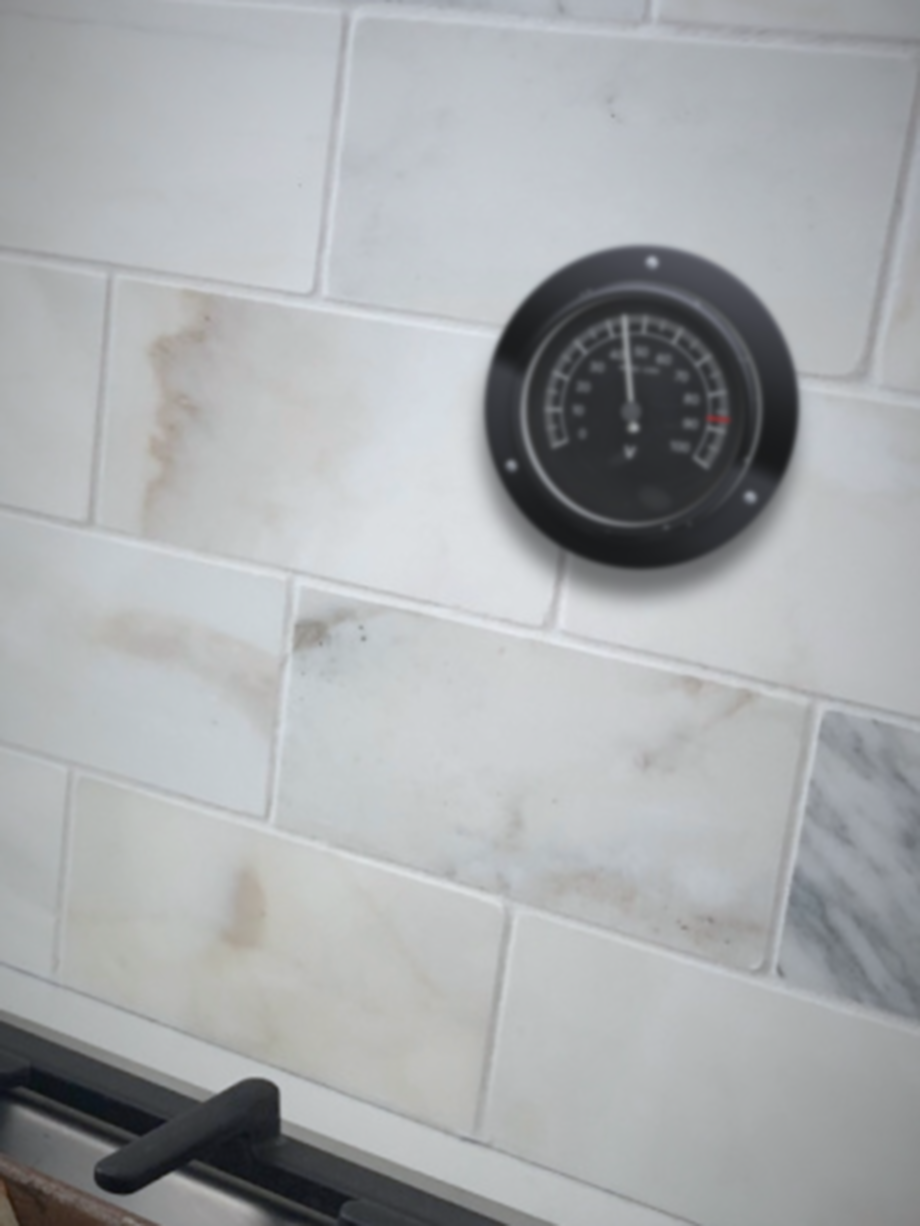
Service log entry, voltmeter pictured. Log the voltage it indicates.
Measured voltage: 45 V
